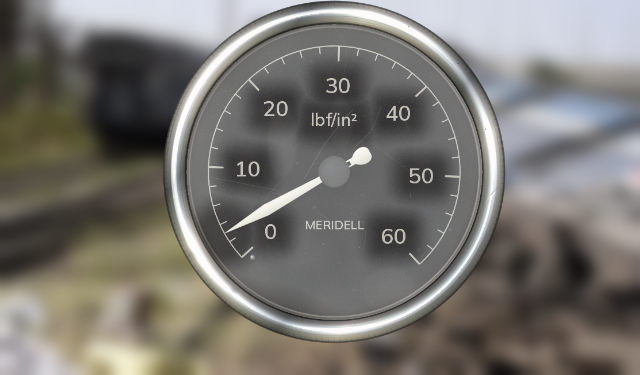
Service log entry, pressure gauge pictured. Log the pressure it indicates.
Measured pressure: 3 psi
